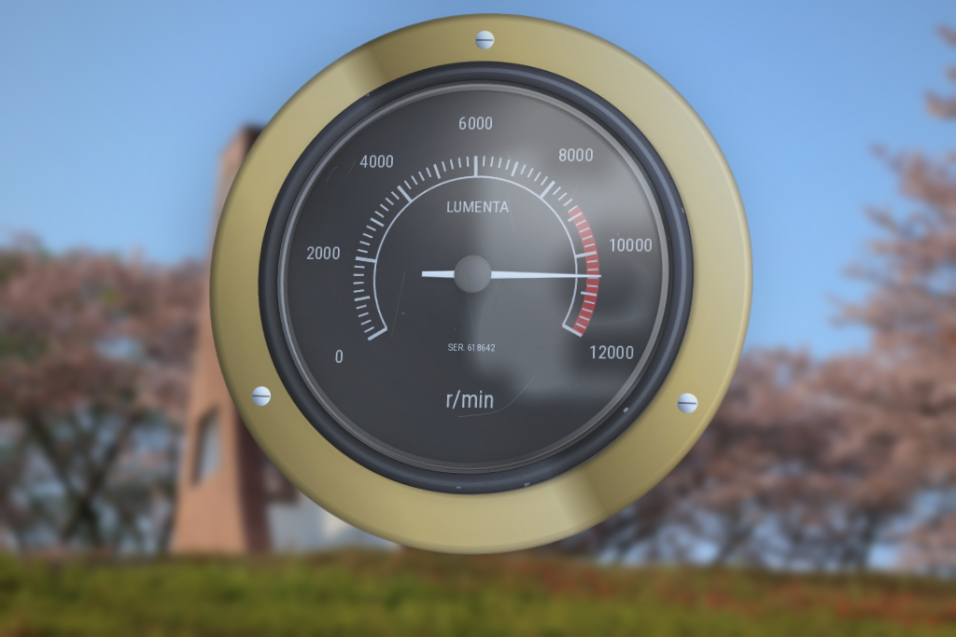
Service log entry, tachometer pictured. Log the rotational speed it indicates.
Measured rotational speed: 10600 rpm
